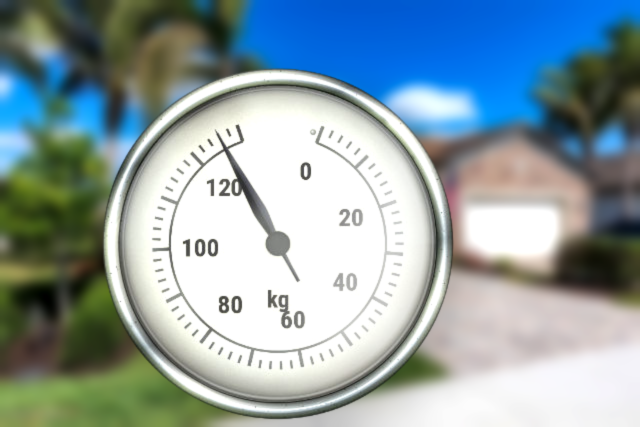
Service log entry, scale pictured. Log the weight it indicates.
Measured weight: 126 kg
